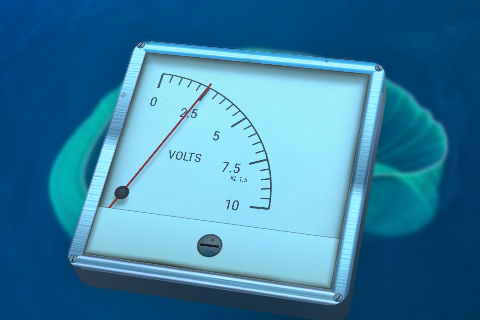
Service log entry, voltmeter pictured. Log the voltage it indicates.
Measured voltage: 2.5 V
